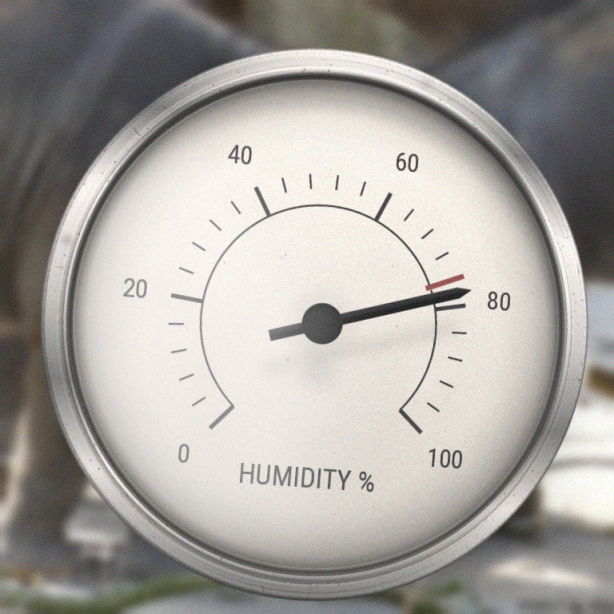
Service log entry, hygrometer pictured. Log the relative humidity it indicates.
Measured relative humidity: 78 %
